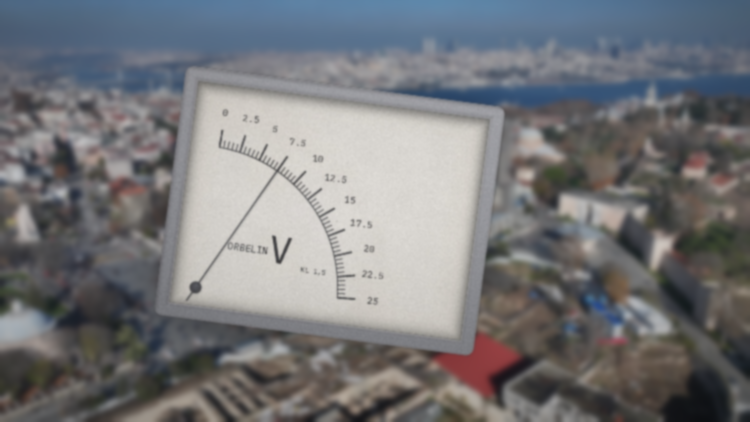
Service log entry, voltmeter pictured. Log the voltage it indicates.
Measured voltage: 7.5 V
